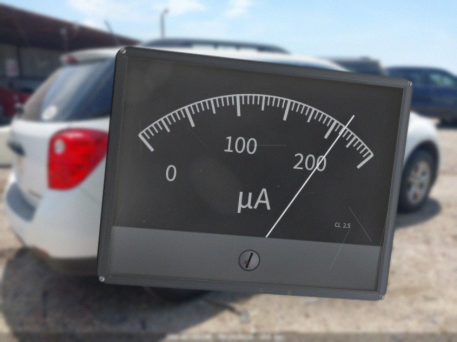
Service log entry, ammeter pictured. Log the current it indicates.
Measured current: 210 µA
